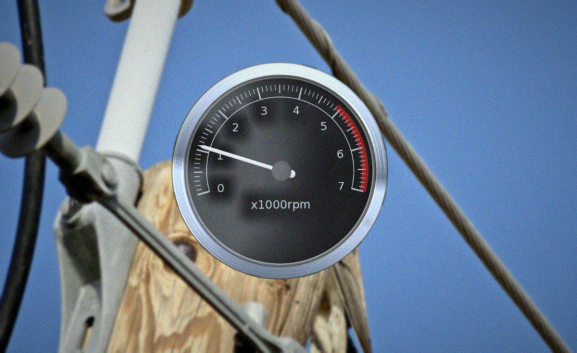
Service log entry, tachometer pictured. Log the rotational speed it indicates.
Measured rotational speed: 1100 rpm
